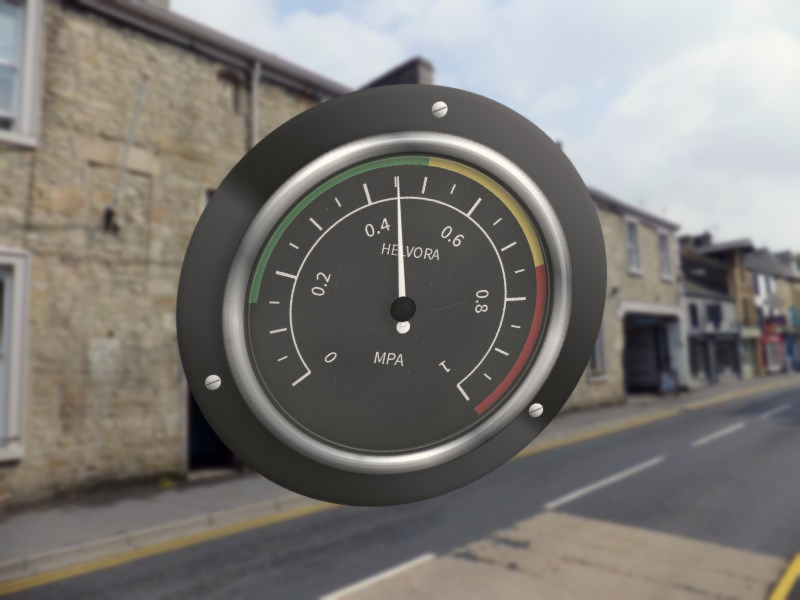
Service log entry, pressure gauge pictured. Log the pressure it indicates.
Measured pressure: 0.45 MPa
